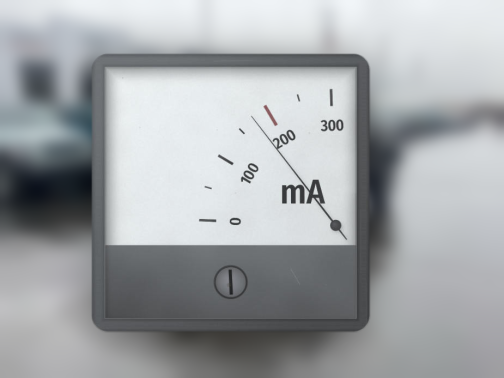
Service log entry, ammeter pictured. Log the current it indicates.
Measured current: 175 mA
